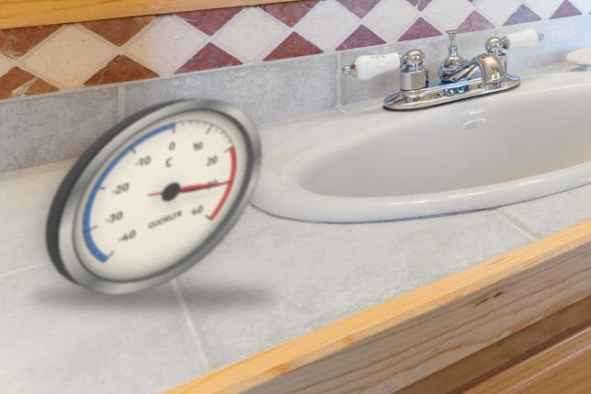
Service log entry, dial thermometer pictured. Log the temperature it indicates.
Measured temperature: 30 °C
